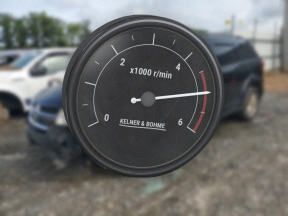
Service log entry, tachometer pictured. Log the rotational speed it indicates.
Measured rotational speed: 5000 rpm
